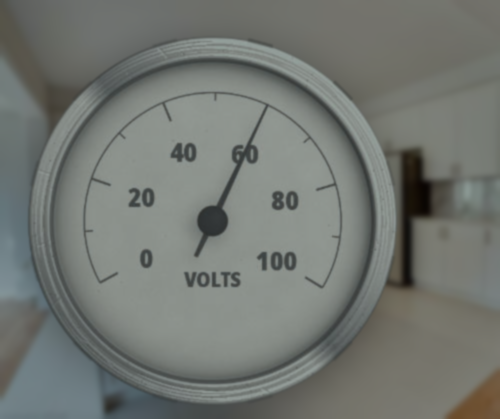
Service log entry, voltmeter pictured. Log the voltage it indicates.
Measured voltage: 60 V
